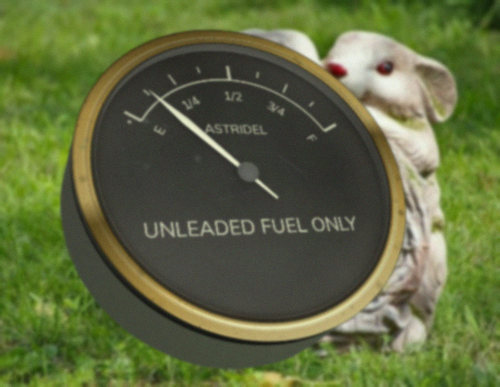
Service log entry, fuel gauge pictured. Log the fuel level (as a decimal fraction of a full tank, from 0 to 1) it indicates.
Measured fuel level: 0.125
